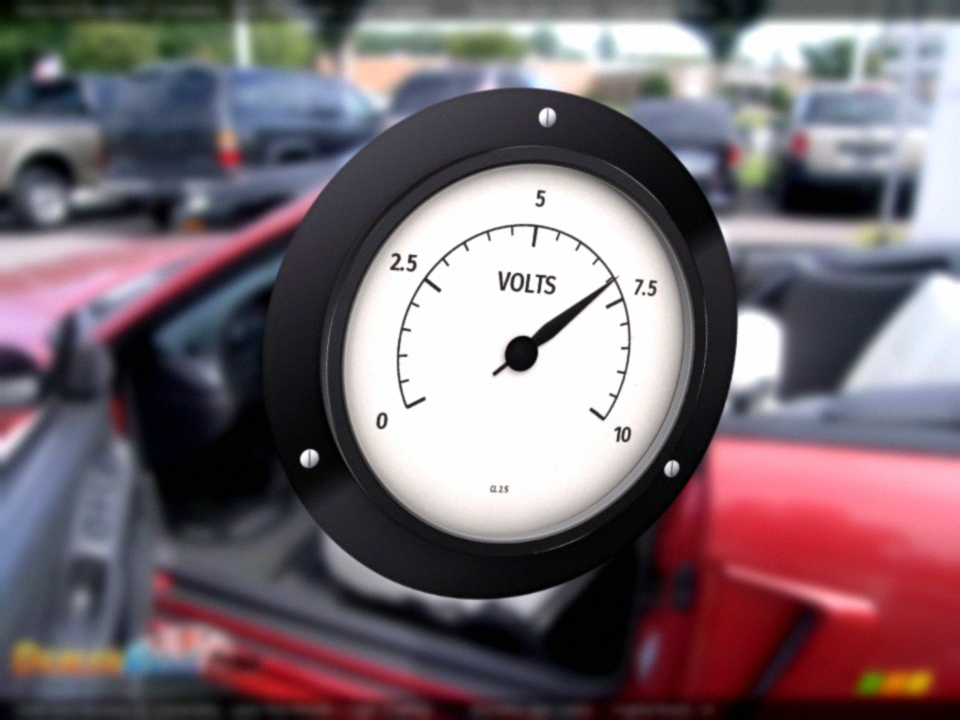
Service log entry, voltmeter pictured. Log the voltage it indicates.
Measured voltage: 7 V
